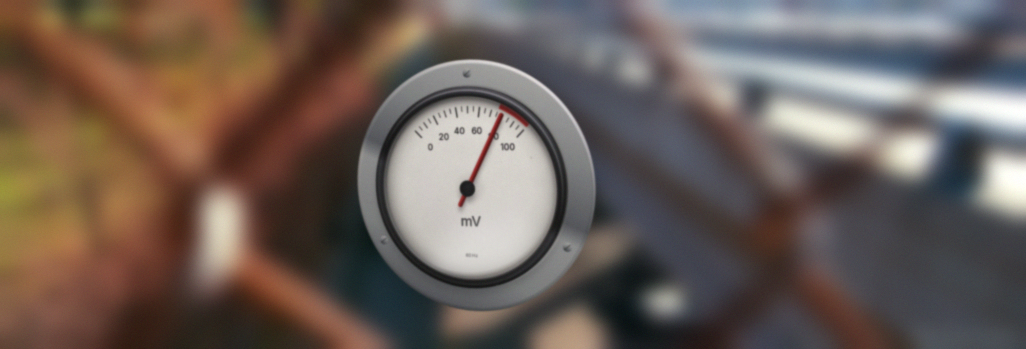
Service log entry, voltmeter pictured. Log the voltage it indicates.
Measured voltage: 80 mV
